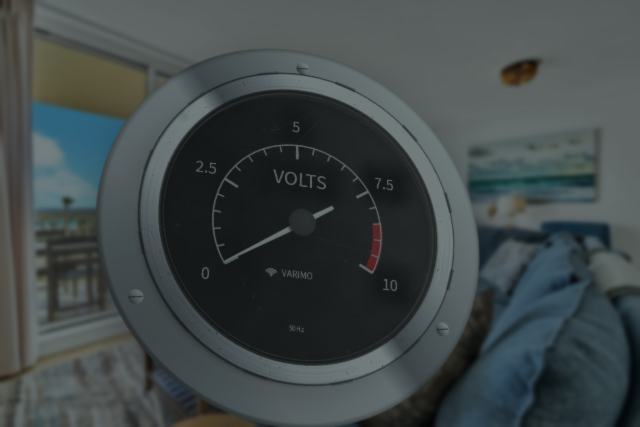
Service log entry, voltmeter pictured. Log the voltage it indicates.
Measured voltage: 0 V
